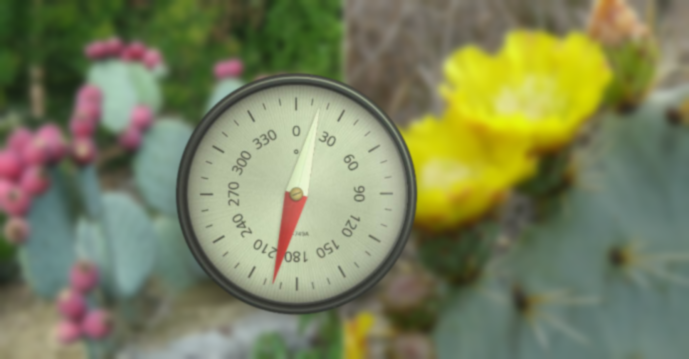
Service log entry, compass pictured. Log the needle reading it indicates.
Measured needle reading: 195 °
